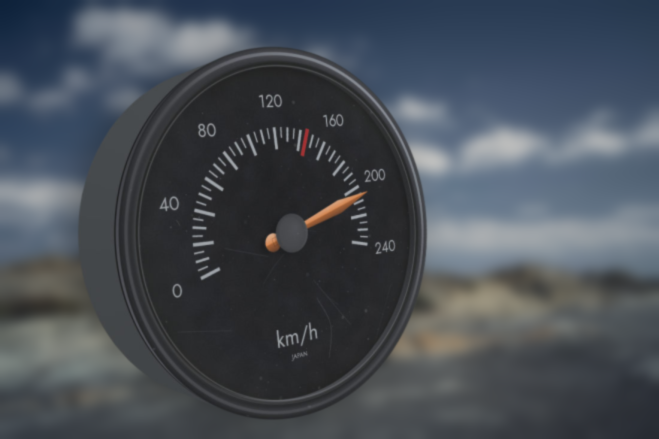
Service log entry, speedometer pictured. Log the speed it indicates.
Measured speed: 205 km/h
